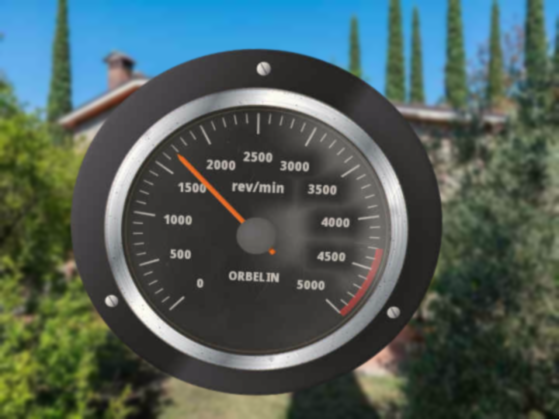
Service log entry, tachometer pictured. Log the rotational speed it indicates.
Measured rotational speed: 1700 rpm
